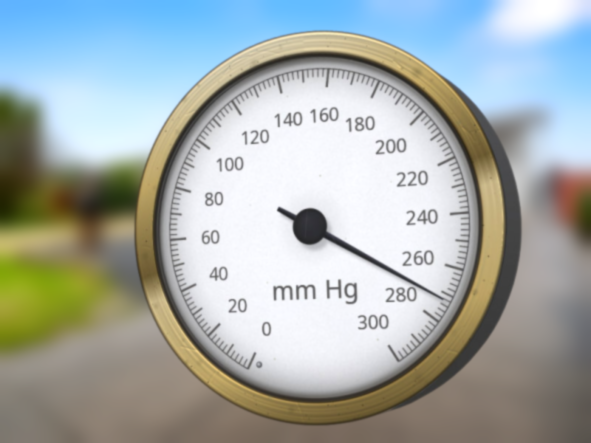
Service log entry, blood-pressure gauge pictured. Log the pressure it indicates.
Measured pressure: 272 mmHg
